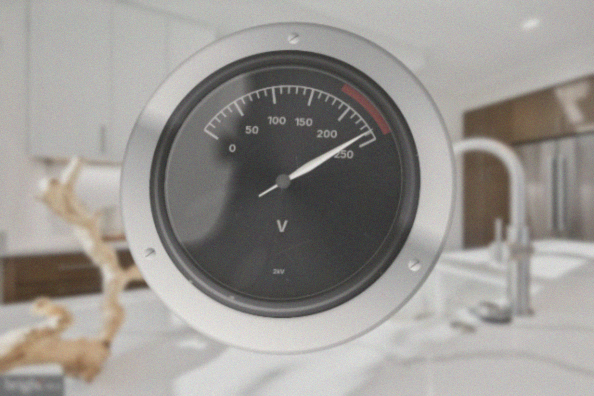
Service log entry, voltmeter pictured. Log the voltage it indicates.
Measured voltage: 240 V
